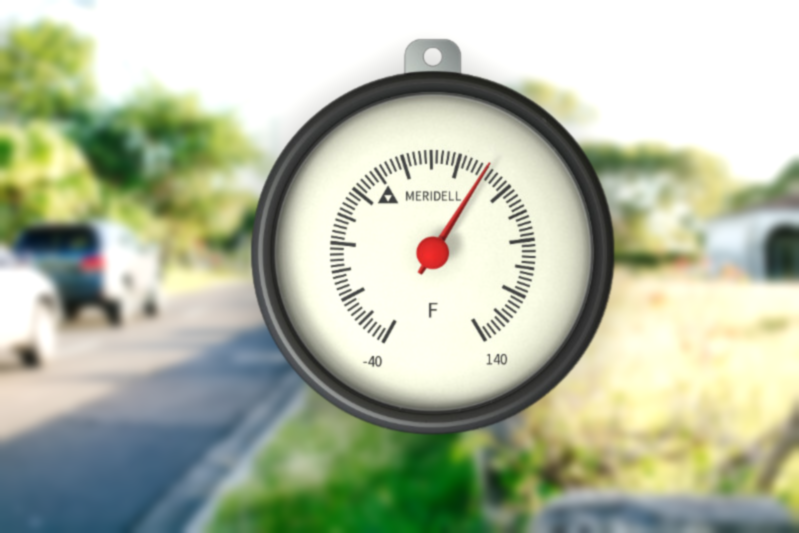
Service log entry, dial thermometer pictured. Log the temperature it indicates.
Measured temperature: 70 °F
